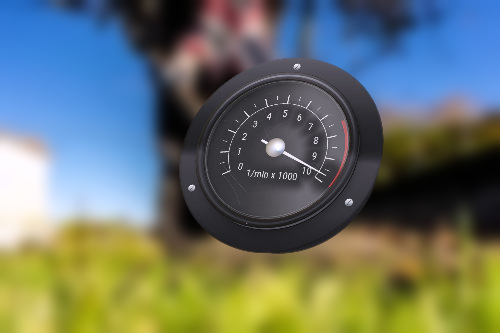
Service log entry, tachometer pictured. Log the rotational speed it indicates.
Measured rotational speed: 9750 rpm
